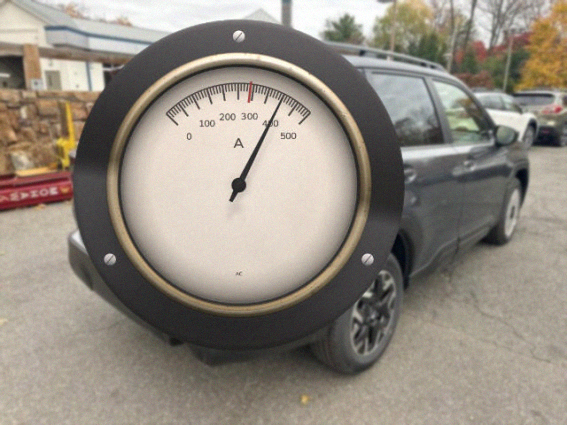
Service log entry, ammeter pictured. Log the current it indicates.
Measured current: 400 A
